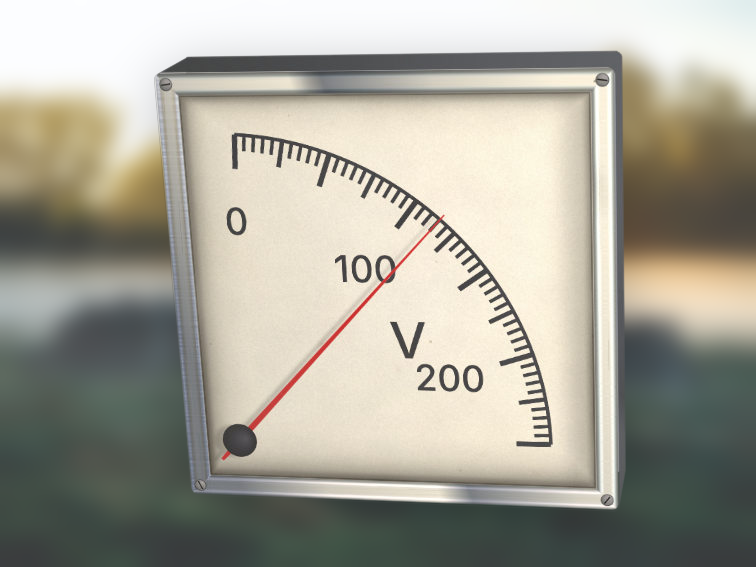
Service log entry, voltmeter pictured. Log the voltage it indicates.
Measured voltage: 115 V
